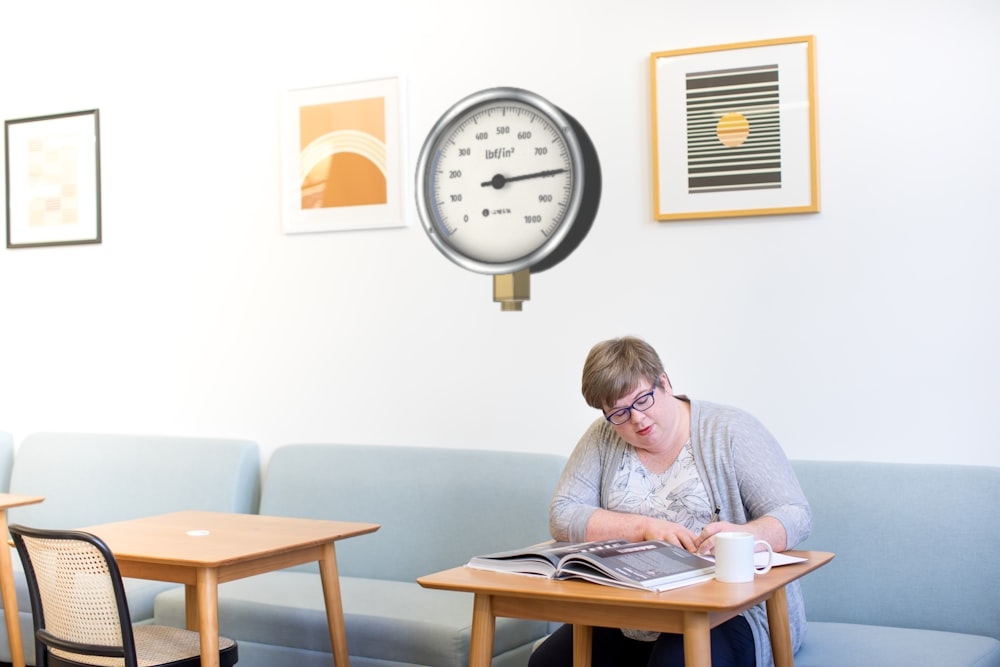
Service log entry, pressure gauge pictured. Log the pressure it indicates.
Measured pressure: 800 psi
